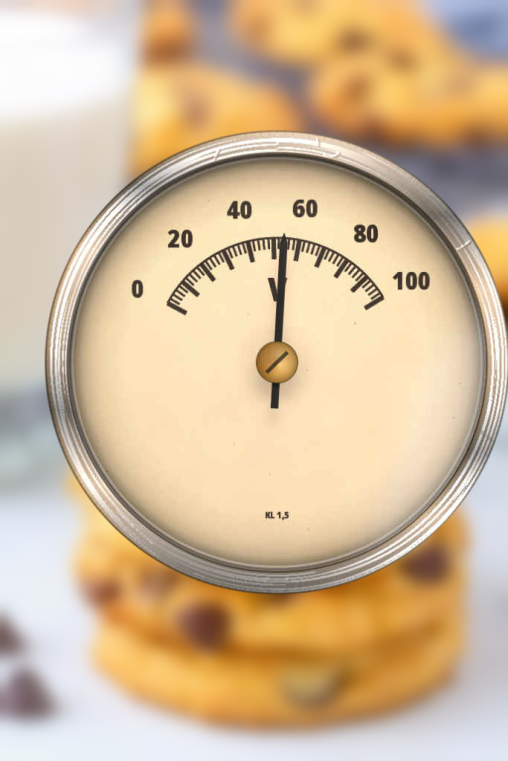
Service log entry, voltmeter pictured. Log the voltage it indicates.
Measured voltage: 54 V
